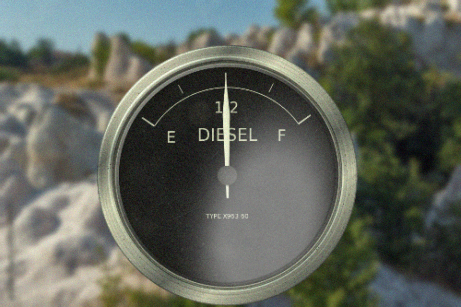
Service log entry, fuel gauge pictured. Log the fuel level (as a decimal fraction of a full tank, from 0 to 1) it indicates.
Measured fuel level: 0.5
